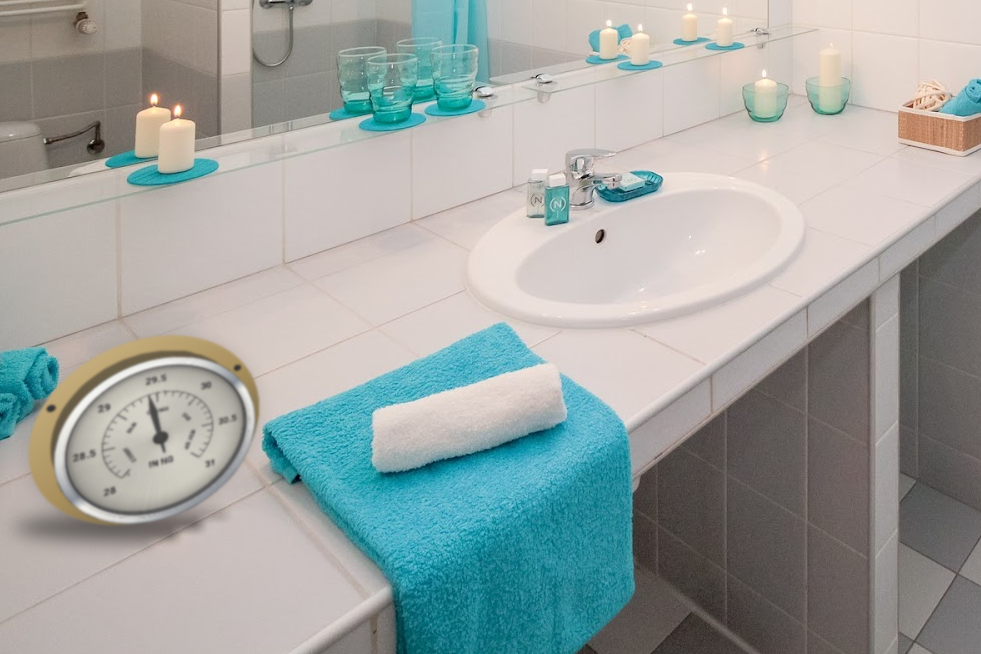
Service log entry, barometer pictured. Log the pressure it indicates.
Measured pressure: 29.4 inHg
